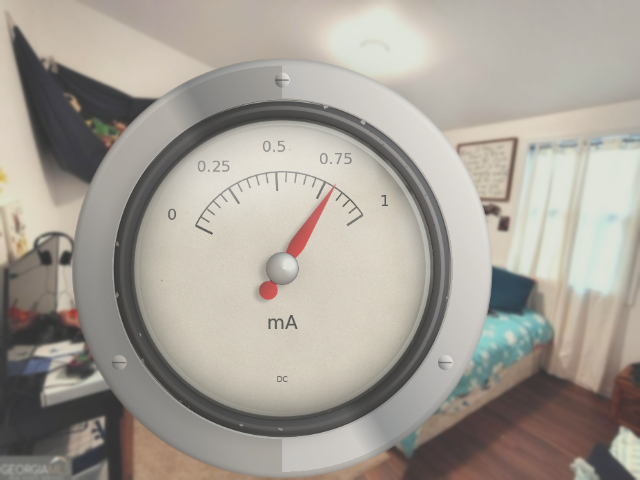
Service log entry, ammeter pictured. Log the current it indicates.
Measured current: 0.8 mA
